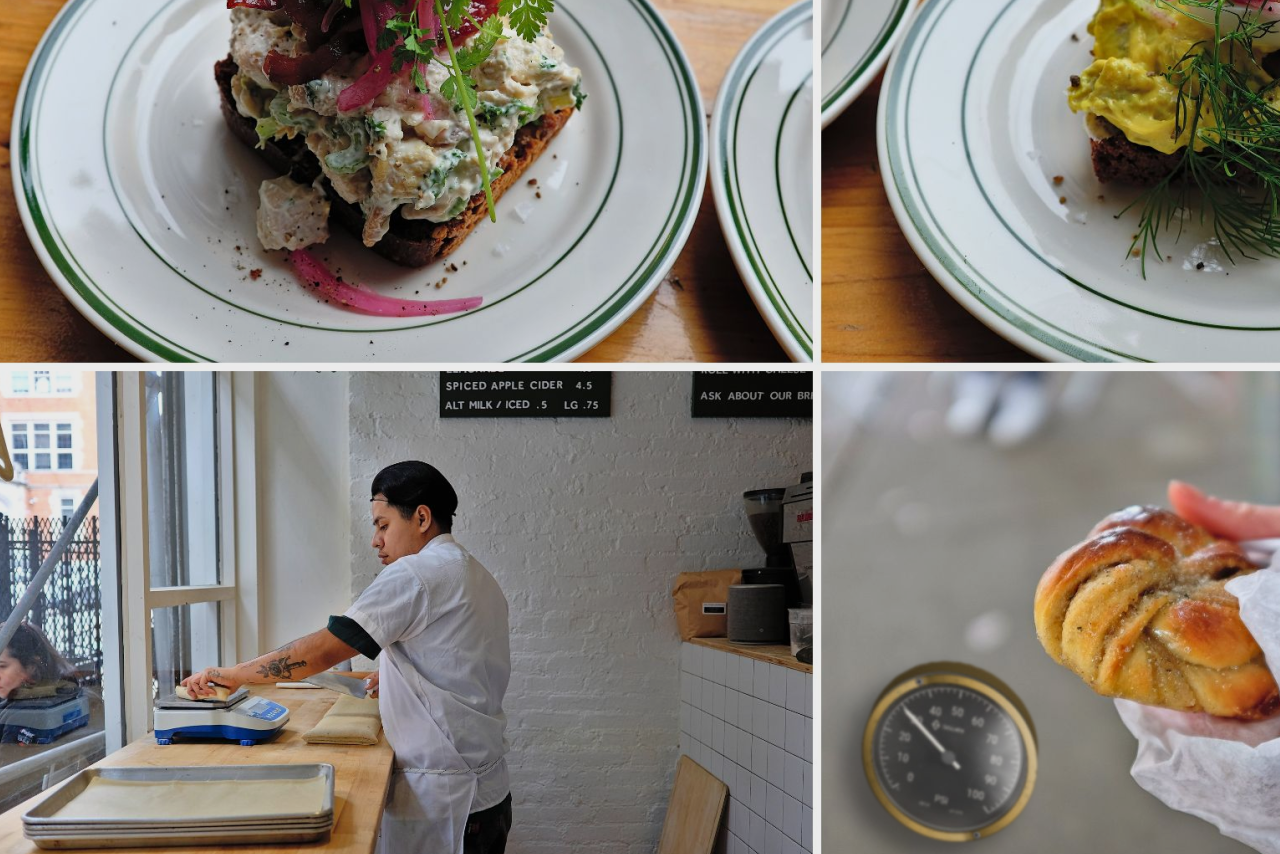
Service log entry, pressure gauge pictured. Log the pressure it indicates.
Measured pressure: 30 psi
